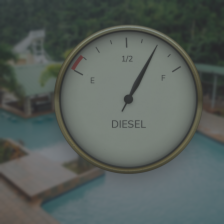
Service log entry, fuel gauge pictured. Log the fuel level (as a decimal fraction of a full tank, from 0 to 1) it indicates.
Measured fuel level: 0.75
